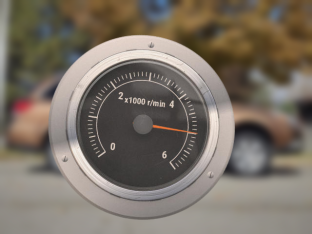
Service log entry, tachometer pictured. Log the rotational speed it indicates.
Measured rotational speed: 5000 rpm
